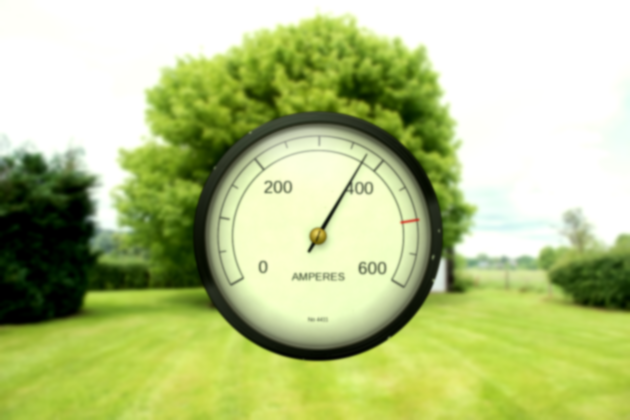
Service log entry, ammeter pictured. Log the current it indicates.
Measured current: 375 A
